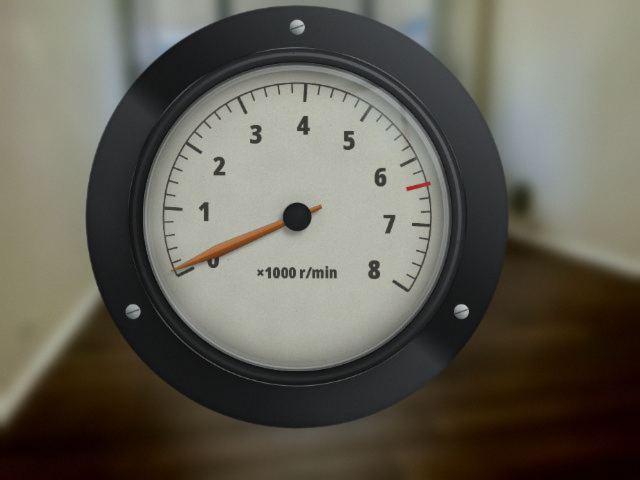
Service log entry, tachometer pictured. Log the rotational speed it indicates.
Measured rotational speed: 100 rpm
